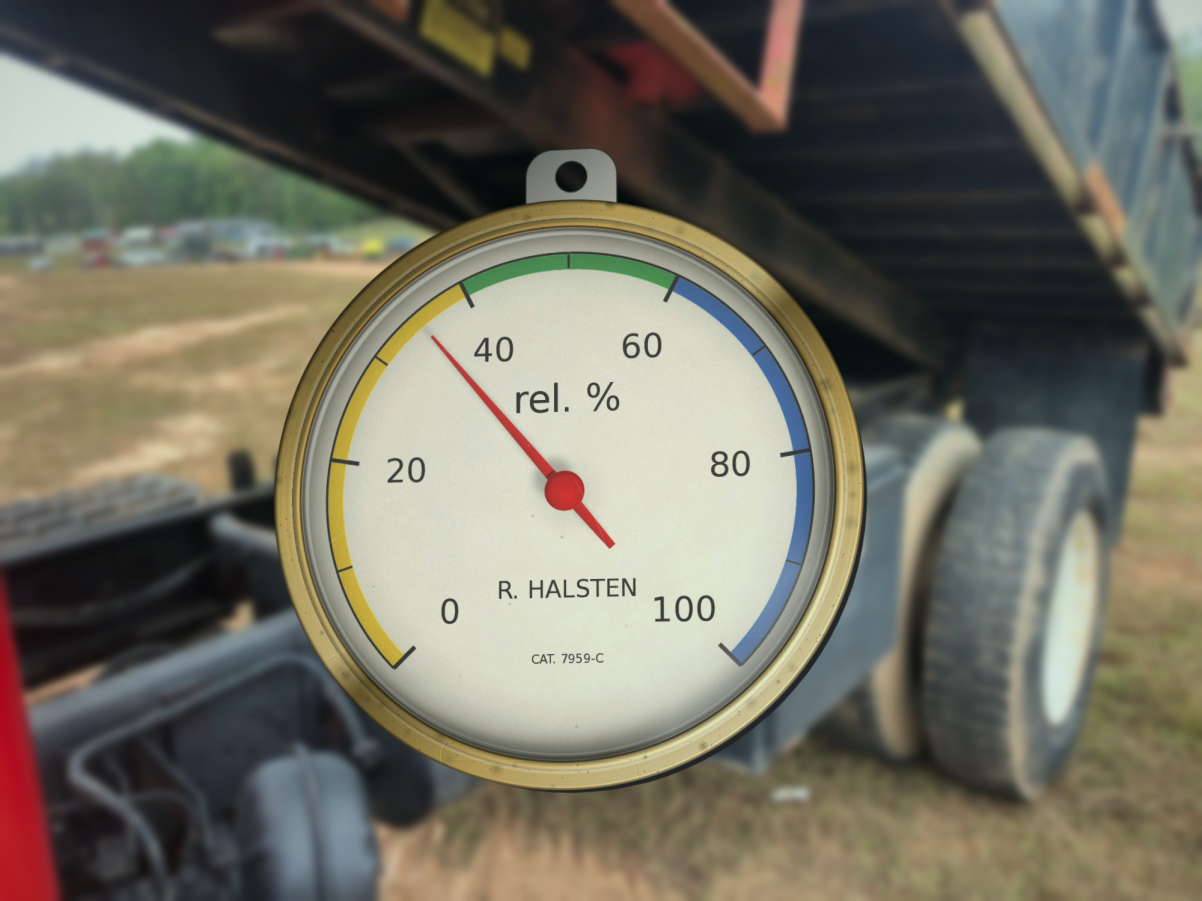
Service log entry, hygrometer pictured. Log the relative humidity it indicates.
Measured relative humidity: 35 %
